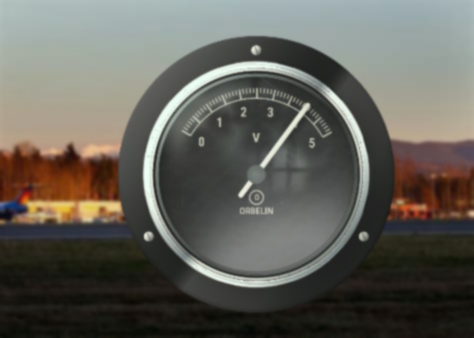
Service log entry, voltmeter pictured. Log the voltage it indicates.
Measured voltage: 4 V
